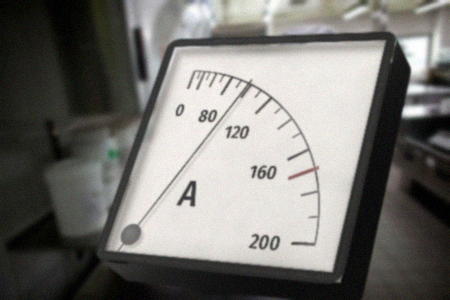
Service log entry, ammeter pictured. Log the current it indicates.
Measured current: 100 A
